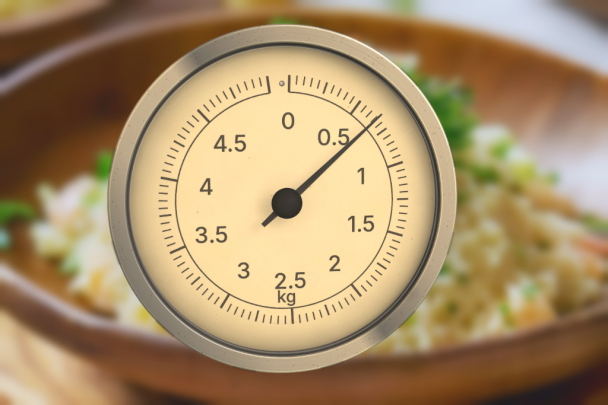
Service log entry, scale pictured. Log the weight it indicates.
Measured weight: 0.65 kg
